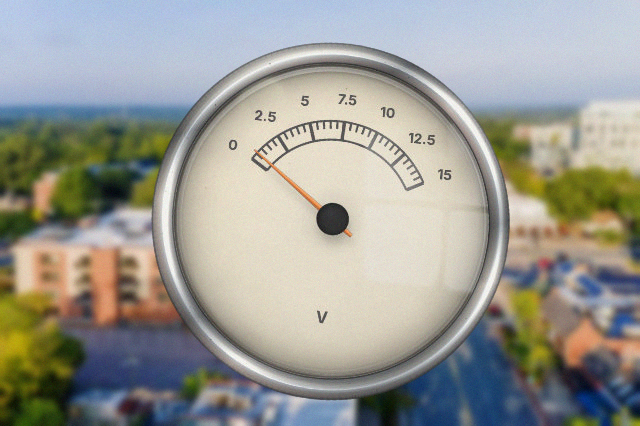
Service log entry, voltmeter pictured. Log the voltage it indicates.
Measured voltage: 0.5 V
